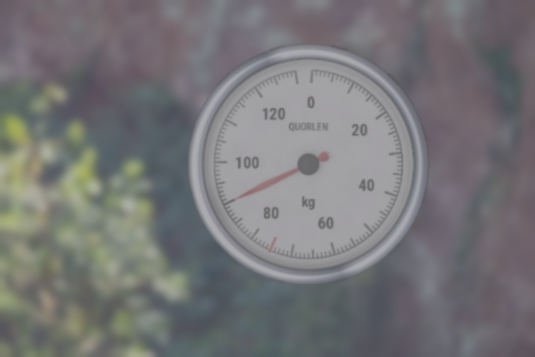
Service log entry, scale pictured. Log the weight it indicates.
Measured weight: 90 kg
